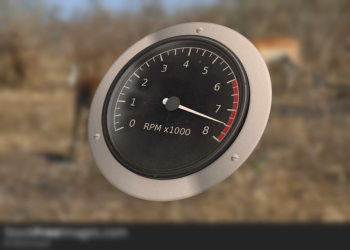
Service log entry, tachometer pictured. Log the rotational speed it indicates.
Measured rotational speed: 7500 rpm
